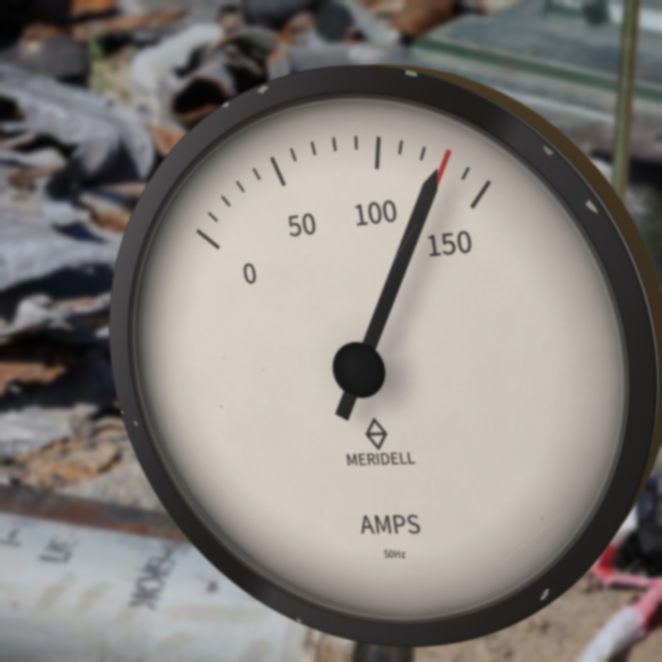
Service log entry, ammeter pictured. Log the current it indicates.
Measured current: 130 A
